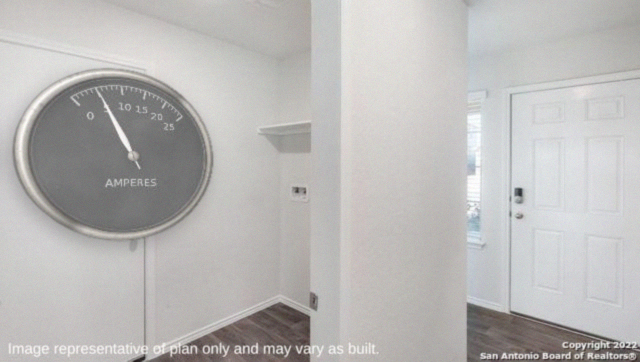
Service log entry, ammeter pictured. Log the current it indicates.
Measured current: 5 A
